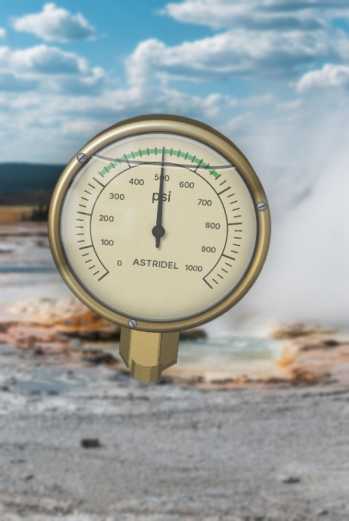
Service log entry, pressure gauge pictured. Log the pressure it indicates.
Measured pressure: 500 psi
